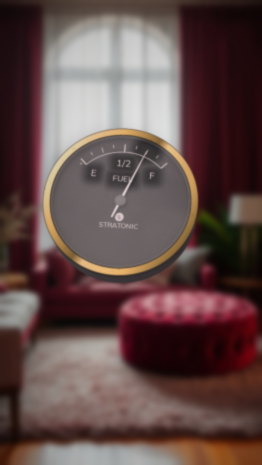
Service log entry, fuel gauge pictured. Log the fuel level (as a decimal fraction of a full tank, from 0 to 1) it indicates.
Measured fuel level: 0.75
